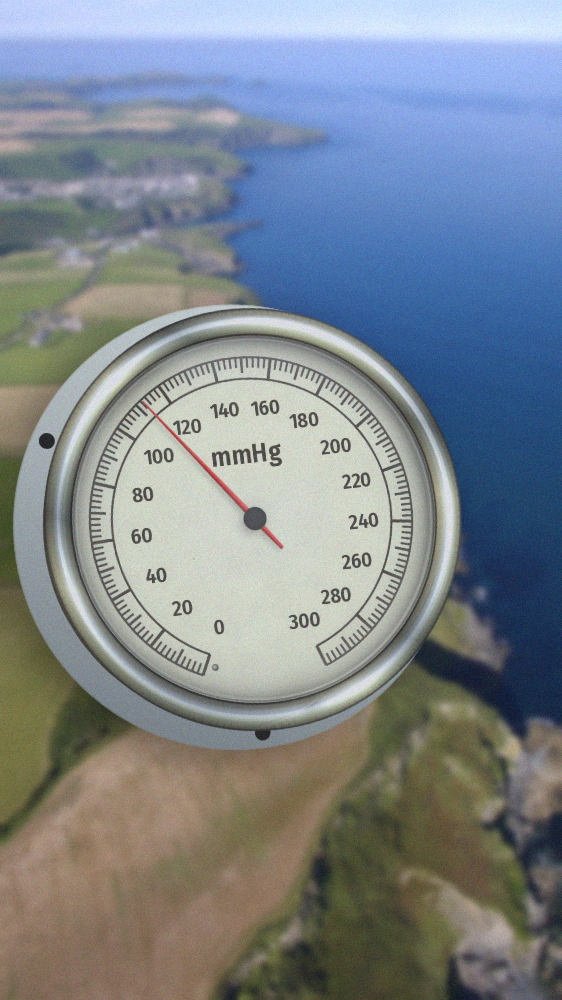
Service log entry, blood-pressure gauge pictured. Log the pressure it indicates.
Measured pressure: 112 mmHg
